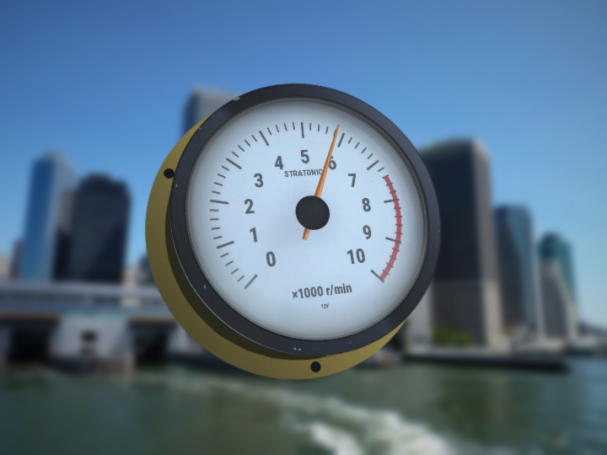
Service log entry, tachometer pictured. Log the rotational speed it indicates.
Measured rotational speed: 5800 rpm
